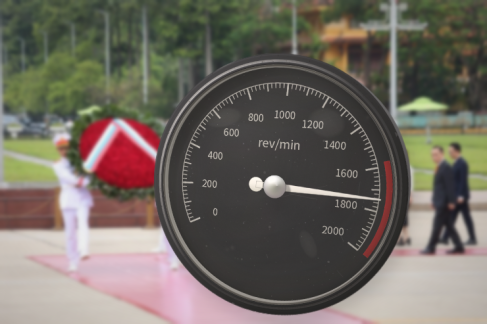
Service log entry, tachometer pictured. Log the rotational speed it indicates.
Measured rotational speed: 1740 rpm
